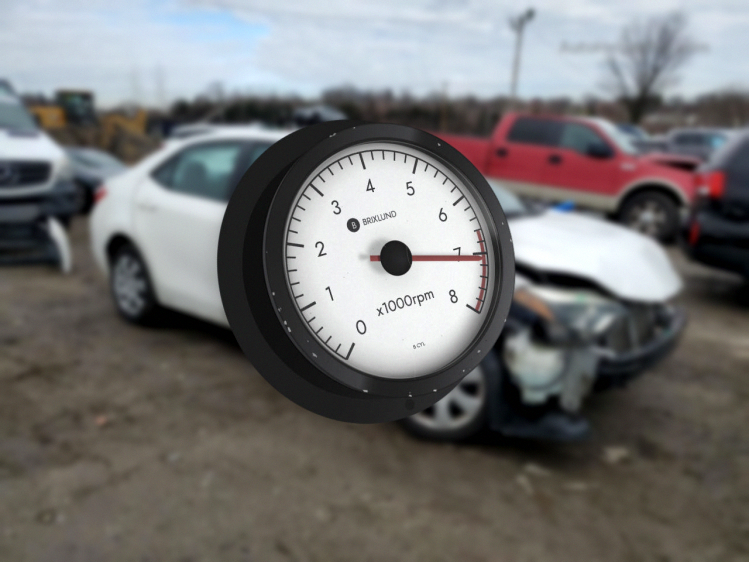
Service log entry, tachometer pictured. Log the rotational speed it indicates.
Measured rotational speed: 7100 rpm
